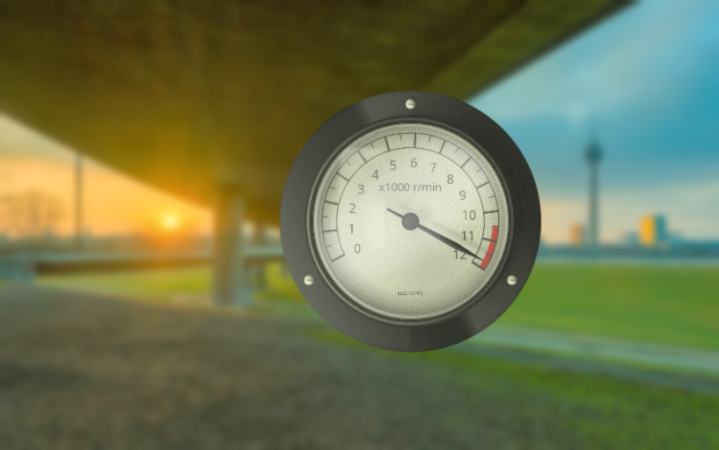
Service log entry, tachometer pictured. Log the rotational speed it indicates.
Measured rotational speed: 11750 rpm
